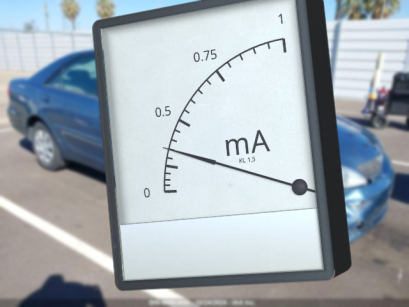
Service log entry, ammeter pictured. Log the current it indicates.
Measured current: 0.35 mA
